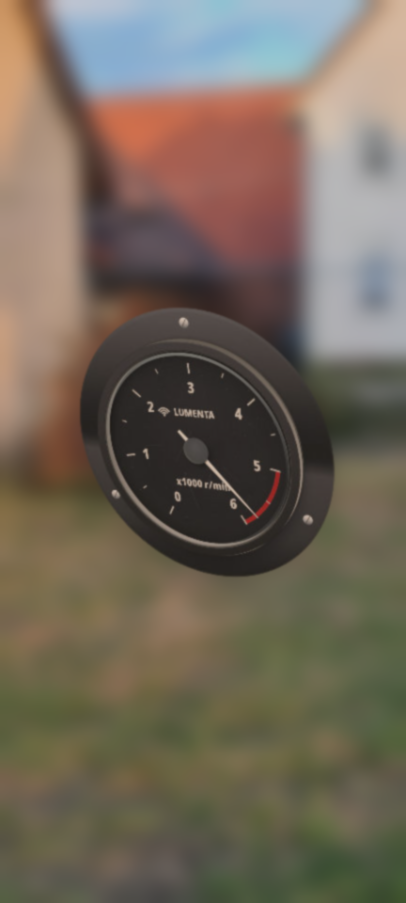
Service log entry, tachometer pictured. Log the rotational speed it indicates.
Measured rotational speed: 5750 rpm
